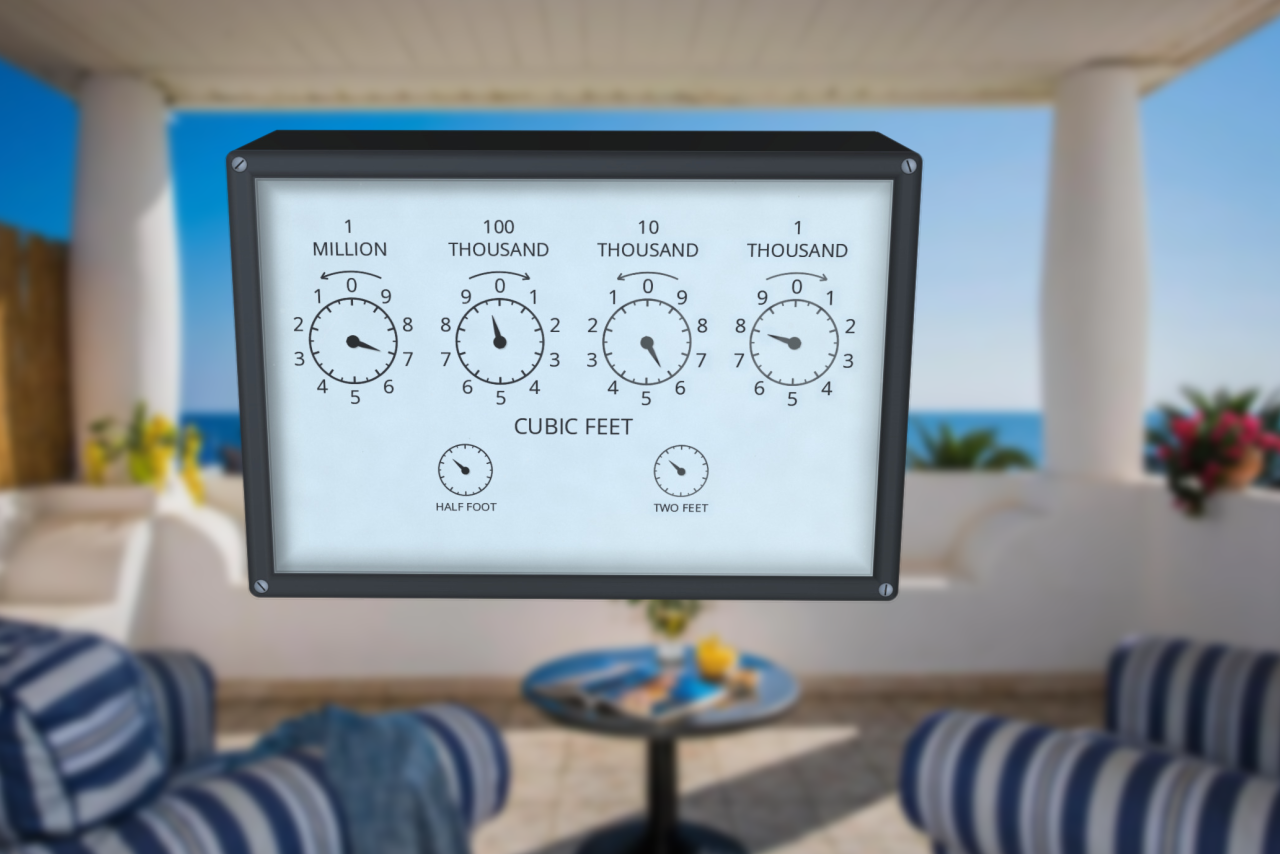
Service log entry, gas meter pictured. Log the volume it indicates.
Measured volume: 695800 ft³
